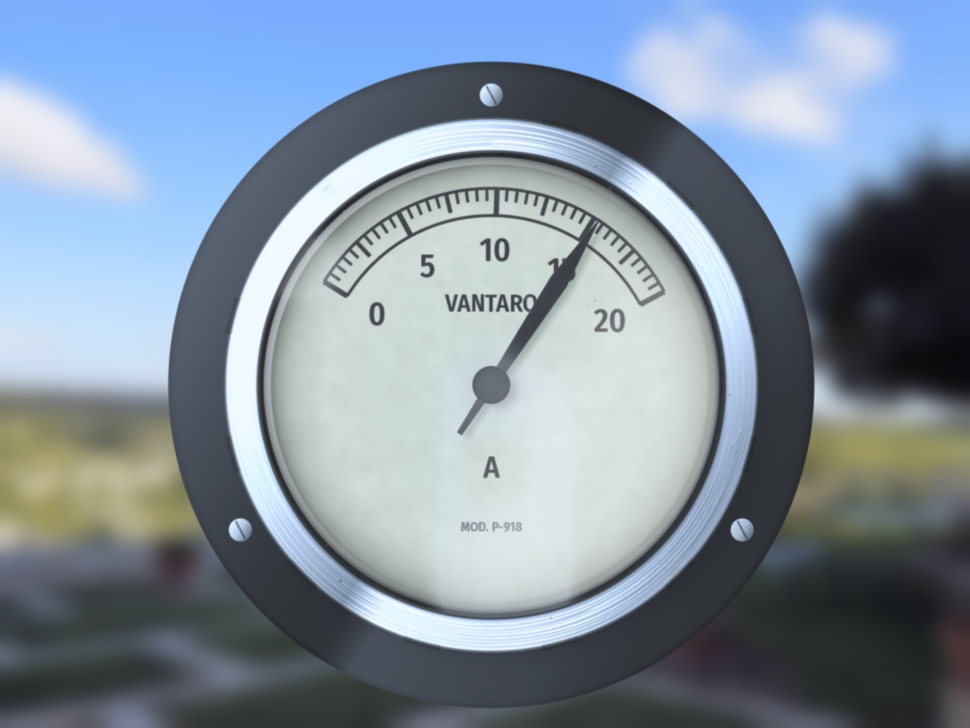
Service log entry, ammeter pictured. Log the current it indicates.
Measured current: 15.25 A
